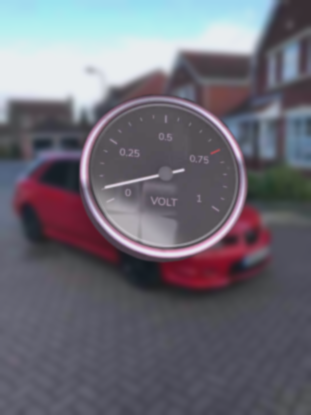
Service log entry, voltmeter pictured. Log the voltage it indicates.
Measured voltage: 0.05 V
